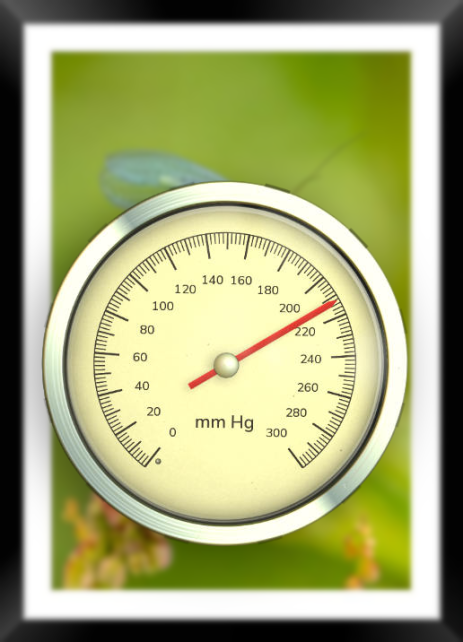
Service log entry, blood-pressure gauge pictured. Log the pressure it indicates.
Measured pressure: 212 mmHg
